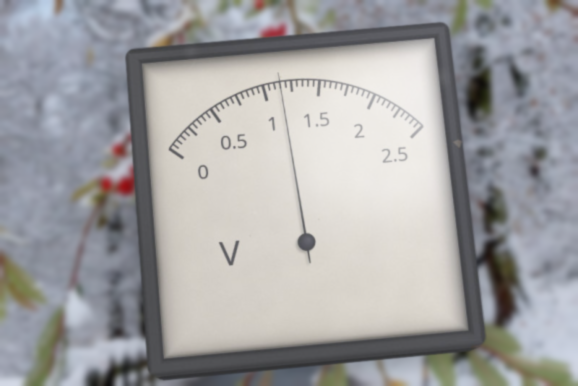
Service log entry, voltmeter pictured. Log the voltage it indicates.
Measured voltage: 1.15 V
